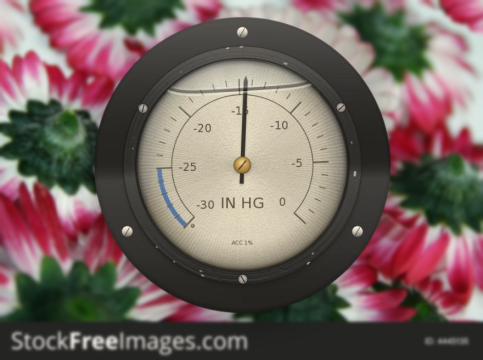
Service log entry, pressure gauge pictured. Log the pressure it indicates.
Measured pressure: -14.5 inHg
